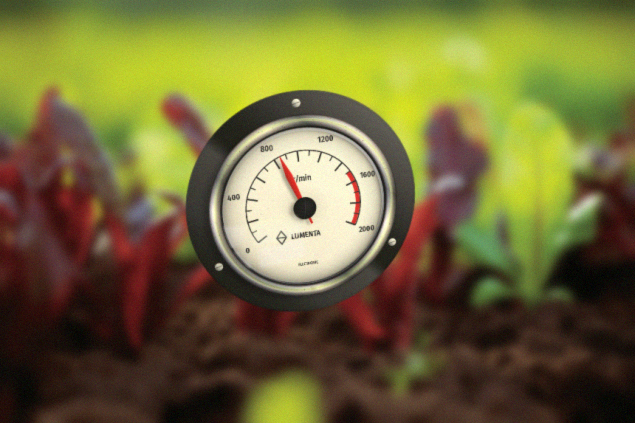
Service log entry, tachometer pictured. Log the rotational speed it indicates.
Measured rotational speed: 850 rpm
